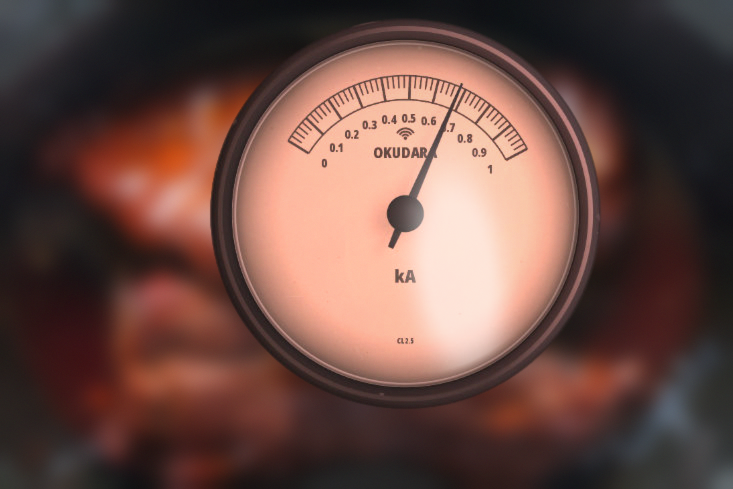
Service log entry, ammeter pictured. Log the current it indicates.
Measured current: 0.68 kA
